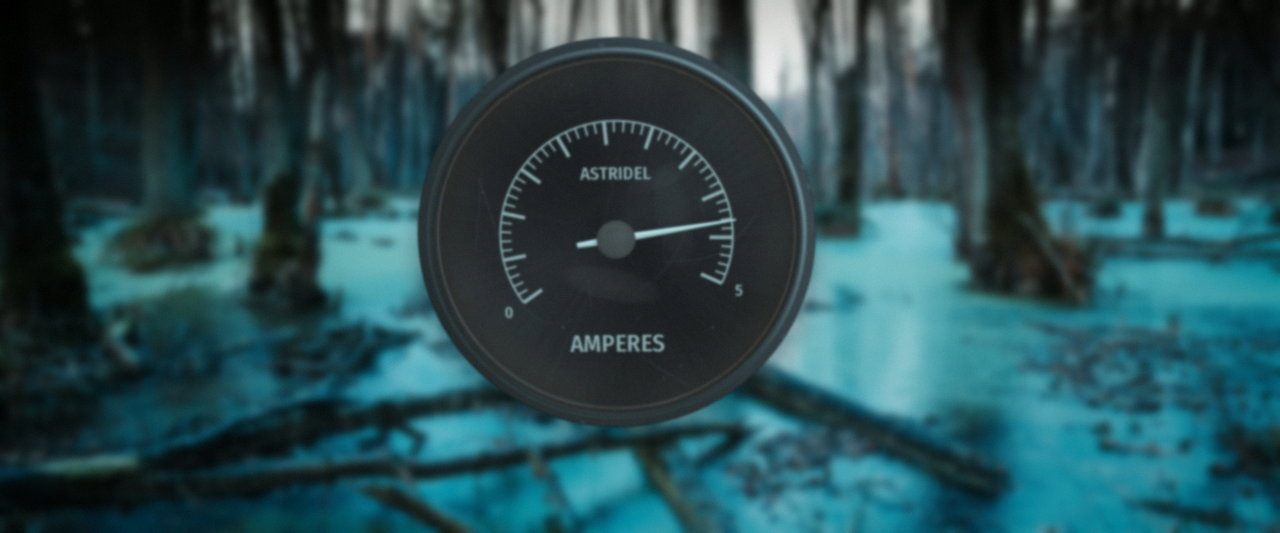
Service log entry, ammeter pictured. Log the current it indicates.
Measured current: 4.3 A
